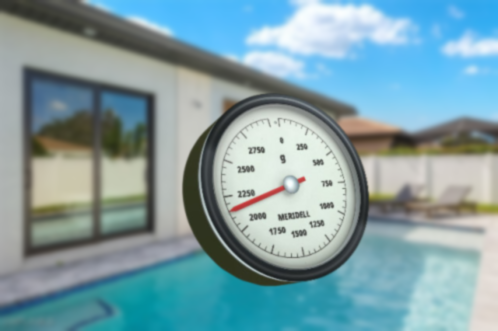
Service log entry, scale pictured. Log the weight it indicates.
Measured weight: 2150 g
